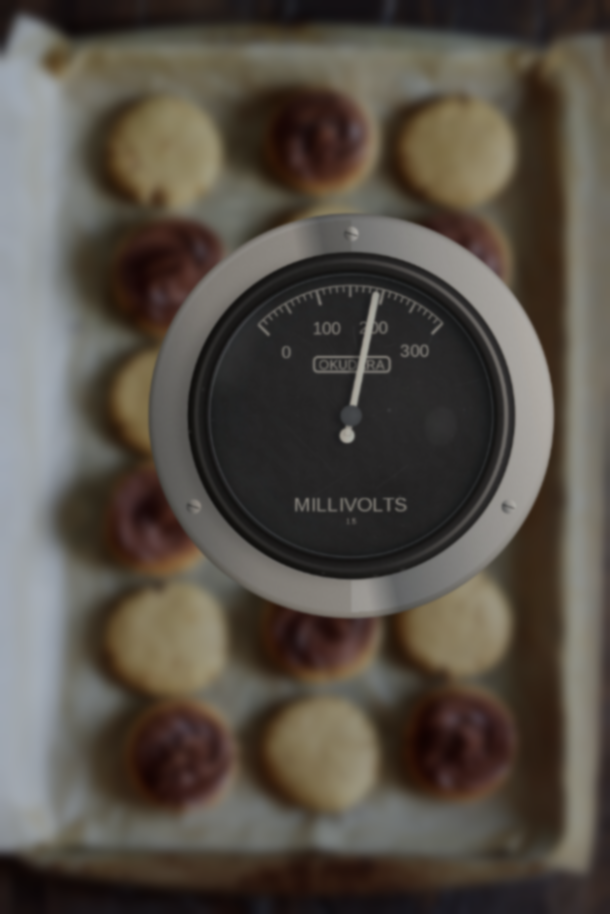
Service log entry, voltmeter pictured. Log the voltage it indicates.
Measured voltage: 190 mV
